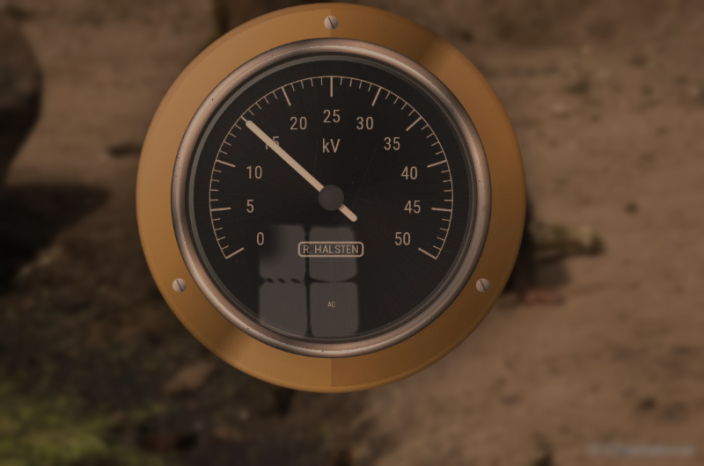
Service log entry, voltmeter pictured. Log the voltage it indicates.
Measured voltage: 15 kV
